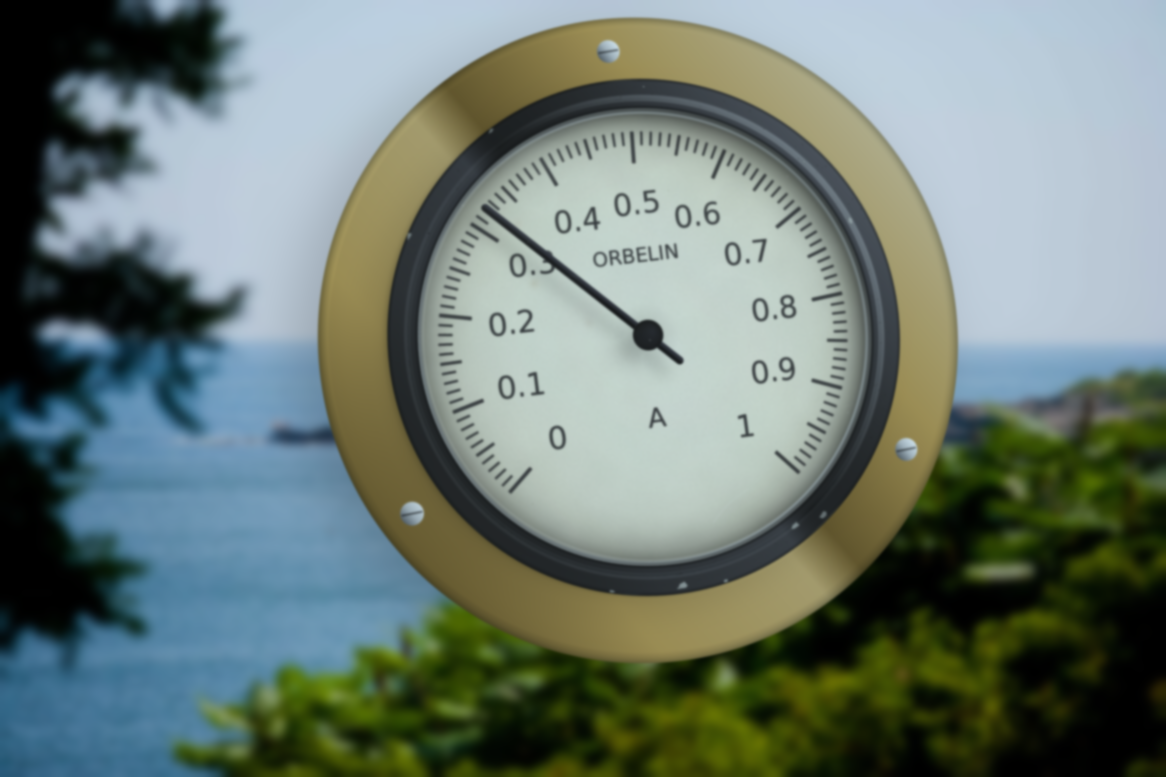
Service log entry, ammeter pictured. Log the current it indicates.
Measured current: 0.32 A
